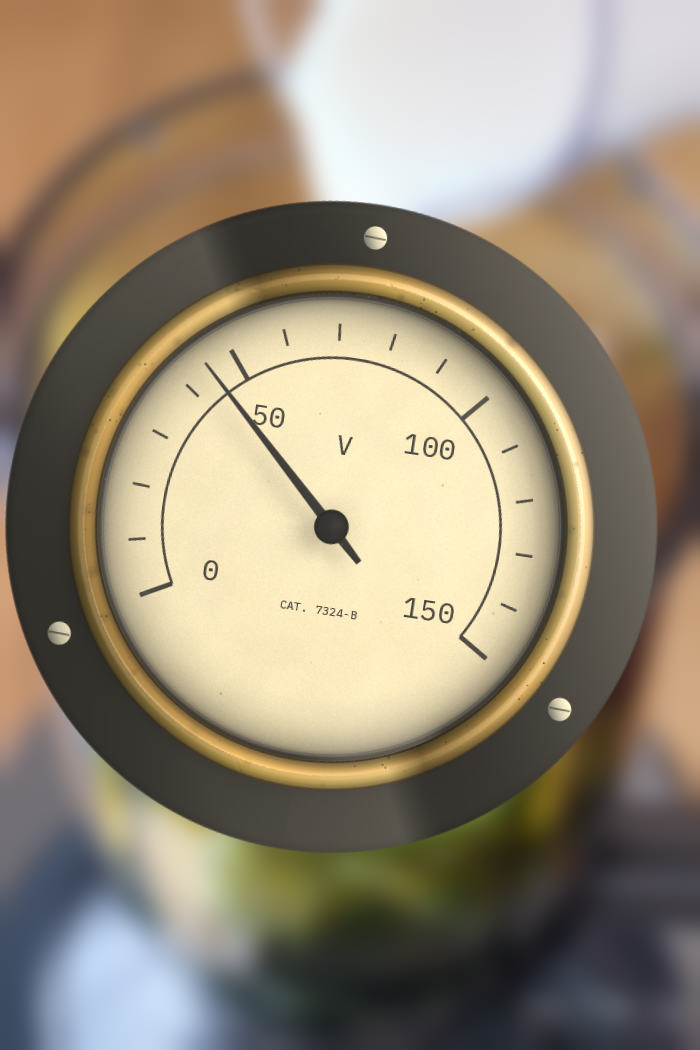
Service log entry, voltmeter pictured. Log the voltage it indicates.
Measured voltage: 45 V
